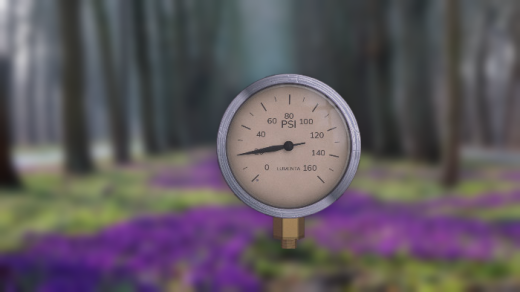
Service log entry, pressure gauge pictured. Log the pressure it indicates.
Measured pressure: 20 psi
